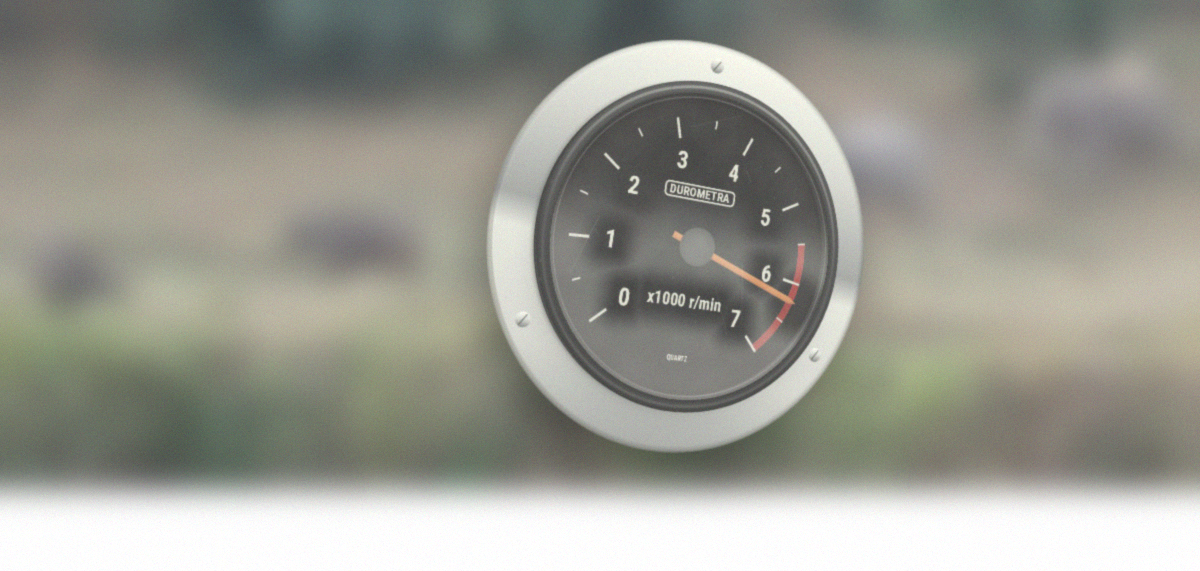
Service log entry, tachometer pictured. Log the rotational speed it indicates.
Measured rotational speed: 6250 rpm
